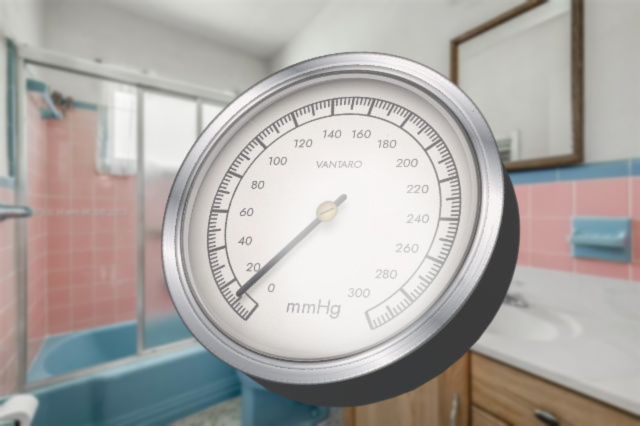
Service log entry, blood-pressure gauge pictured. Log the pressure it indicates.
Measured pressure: 10 mmHg
